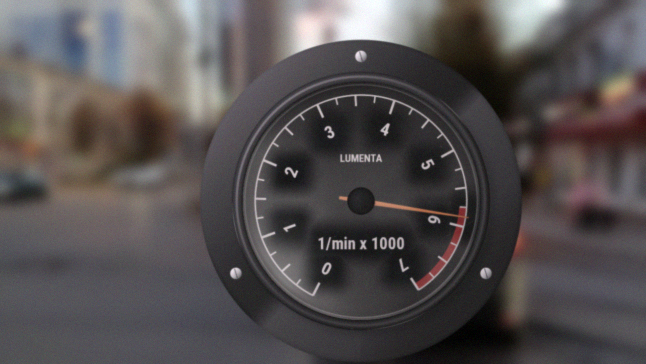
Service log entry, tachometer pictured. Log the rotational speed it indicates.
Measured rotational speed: 5875 rpm
